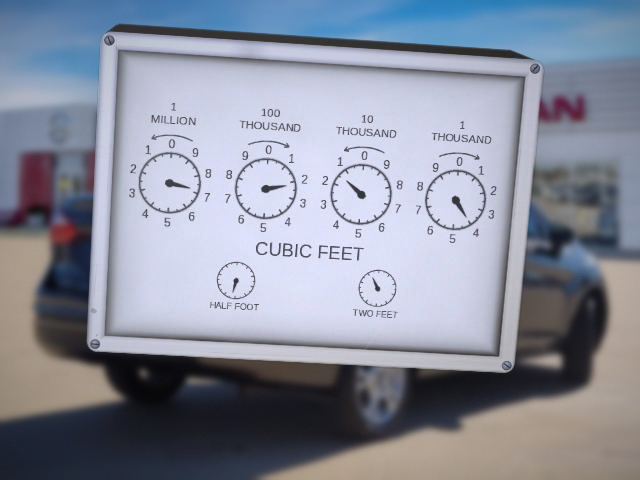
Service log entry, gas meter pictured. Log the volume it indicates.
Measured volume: 721400 ft³
